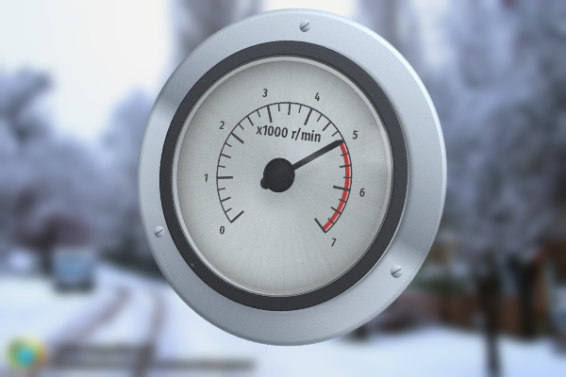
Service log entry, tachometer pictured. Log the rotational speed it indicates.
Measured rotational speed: 5000 rpm
